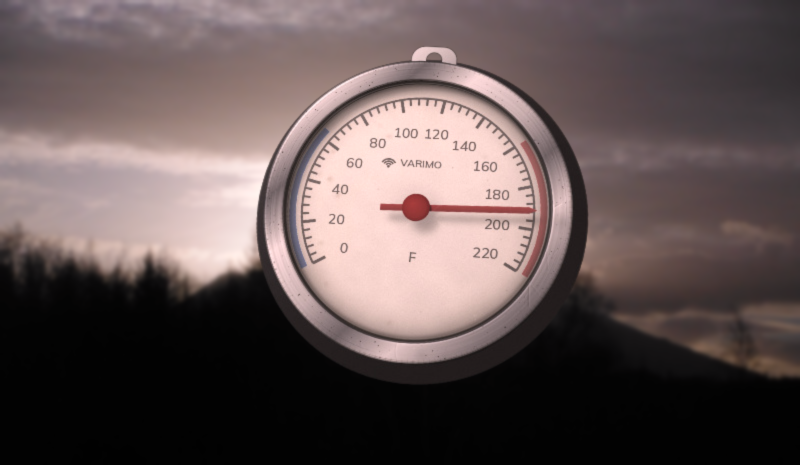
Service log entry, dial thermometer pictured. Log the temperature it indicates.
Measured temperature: 192 °F
